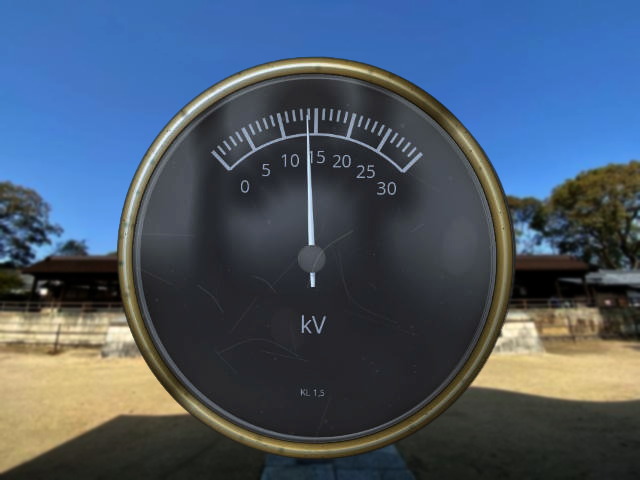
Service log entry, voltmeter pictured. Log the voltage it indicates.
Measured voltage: 14 kV
